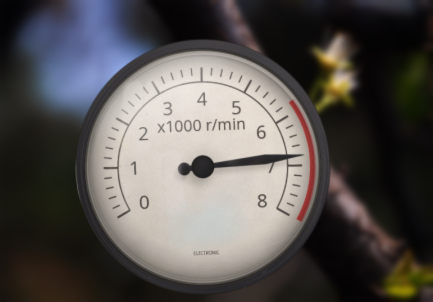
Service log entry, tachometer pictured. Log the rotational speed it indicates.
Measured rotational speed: 6800 rpm
